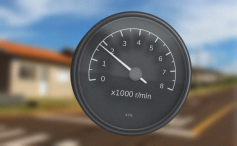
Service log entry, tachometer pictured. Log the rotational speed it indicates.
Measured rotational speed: 1750 rpm
